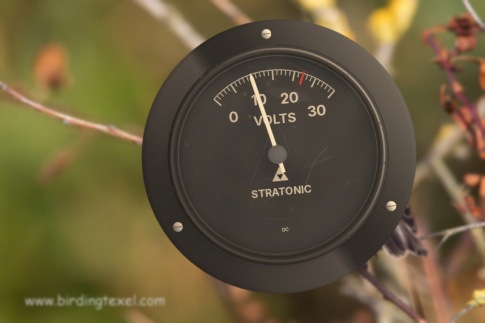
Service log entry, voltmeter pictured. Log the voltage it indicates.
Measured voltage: 10 V
